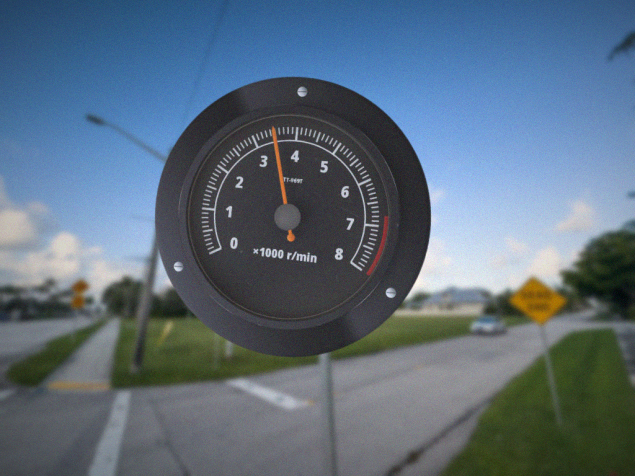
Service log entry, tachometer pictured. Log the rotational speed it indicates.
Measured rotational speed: 3500 rpm
